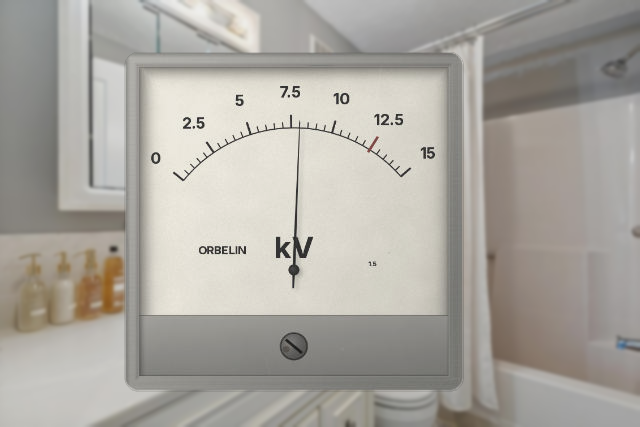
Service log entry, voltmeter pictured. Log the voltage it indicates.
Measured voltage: 8 kV
